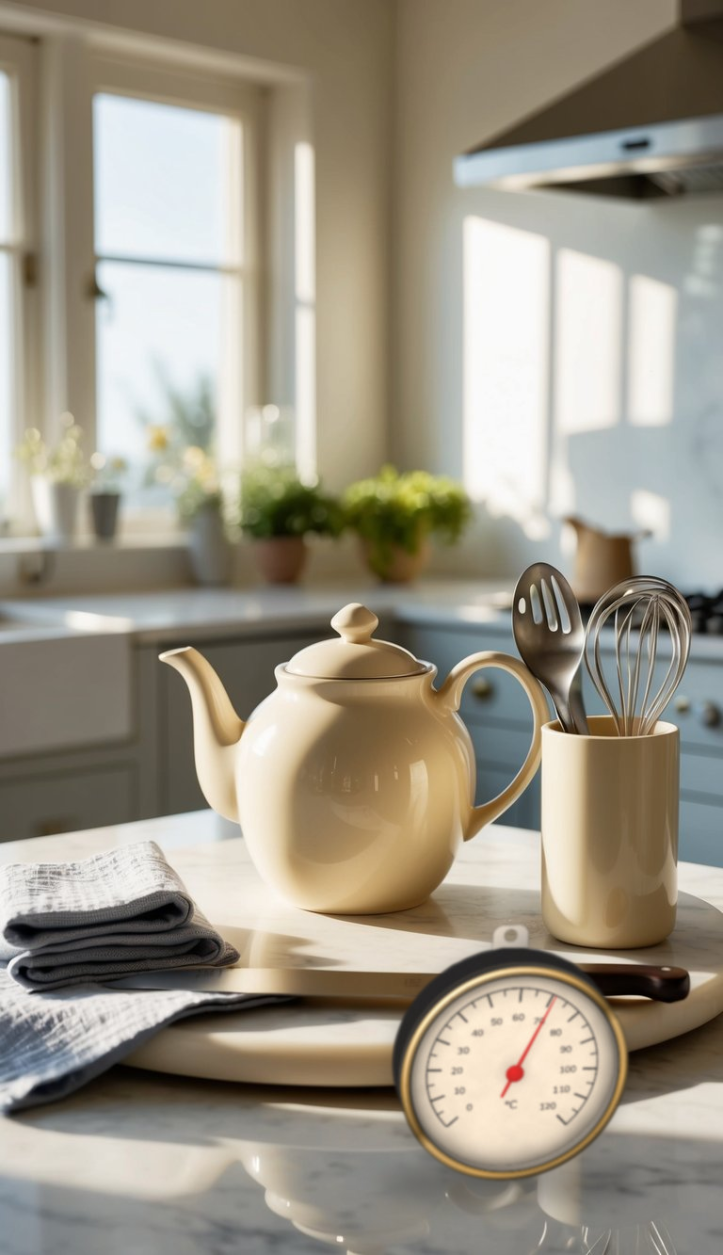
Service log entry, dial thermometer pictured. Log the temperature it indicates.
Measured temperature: 70 °C
